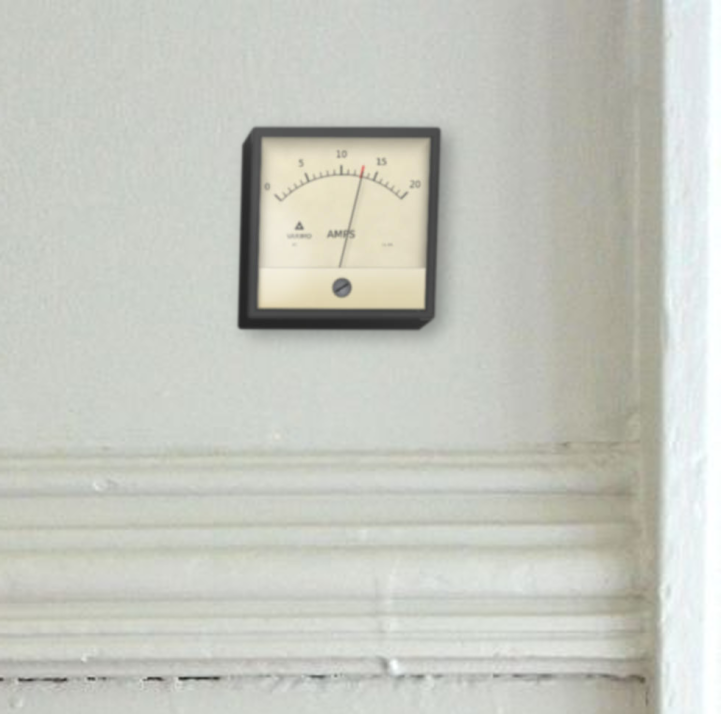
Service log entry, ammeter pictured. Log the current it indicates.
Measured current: 13 A
